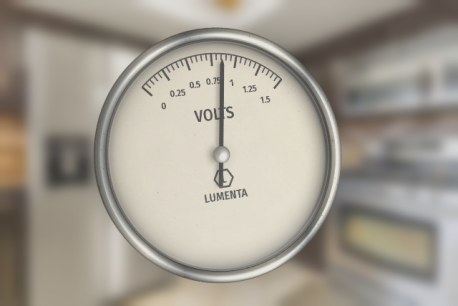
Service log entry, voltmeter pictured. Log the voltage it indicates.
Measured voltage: 0.85 V
